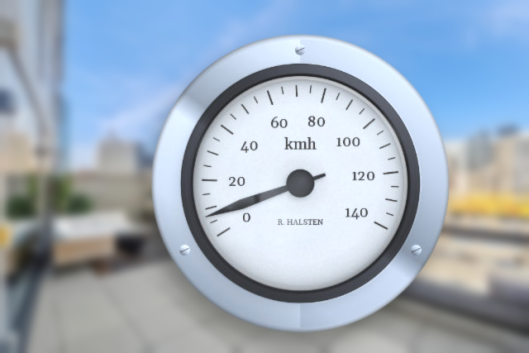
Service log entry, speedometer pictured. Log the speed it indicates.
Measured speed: 7.5 km/h
